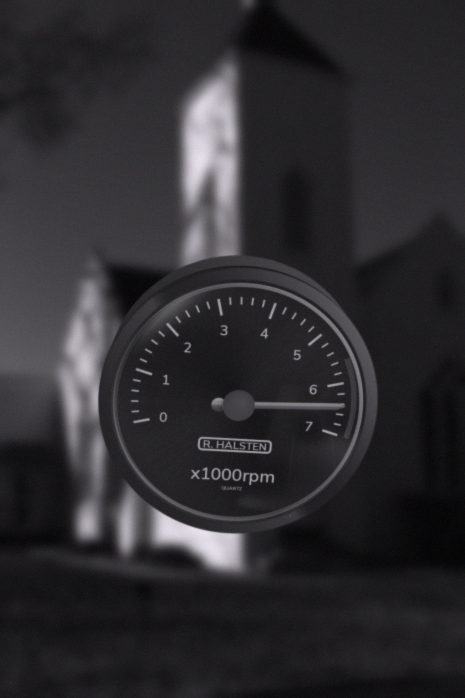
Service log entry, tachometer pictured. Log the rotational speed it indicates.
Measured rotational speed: 6400 rpm
